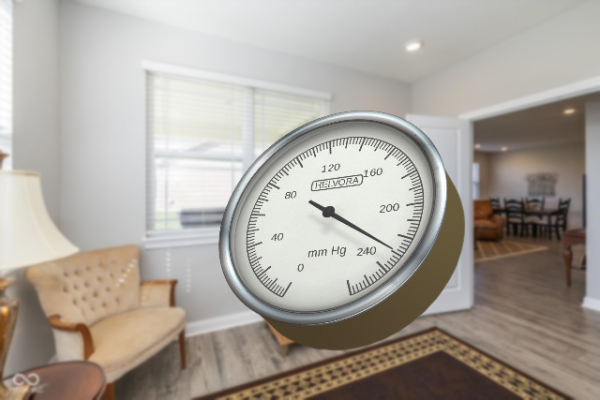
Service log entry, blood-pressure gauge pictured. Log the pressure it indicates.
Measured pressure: 230 mmHg
